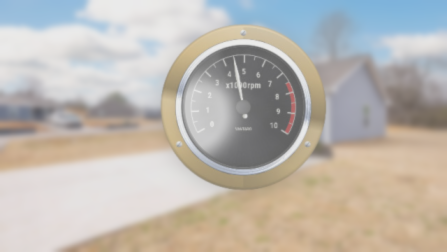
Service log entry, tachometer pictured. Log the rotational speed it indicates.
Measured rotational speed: 4500 rpm
